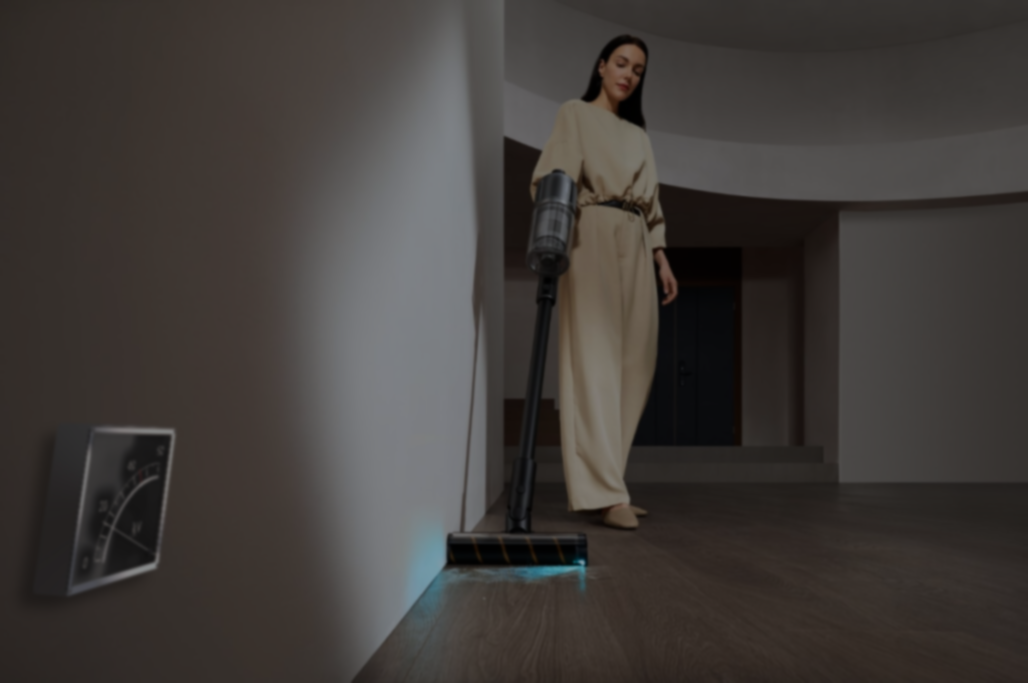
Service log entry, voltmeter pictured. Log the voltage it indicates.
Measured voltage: 15 kV
